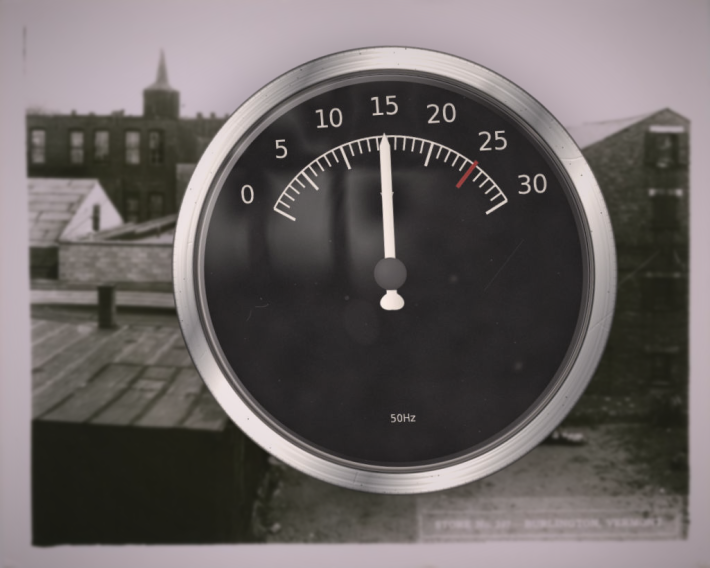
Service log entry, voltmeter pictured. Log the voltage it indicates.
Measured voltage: 15 V
